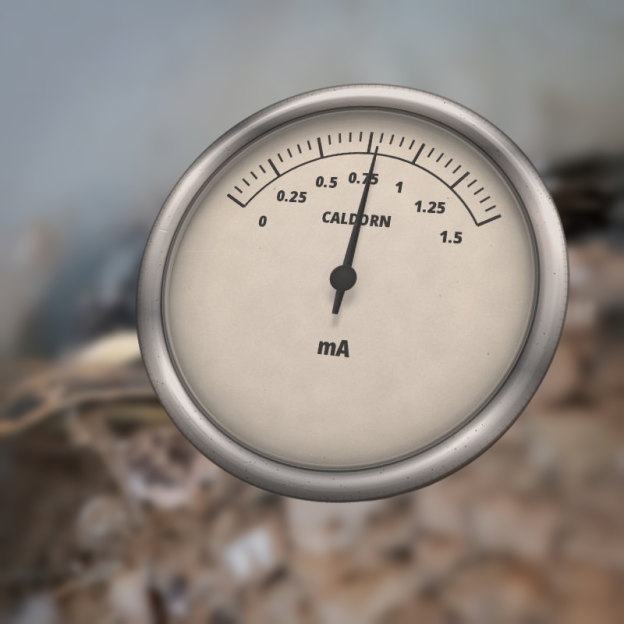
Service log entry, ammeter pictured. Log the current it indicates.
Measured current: 0.8 mA
